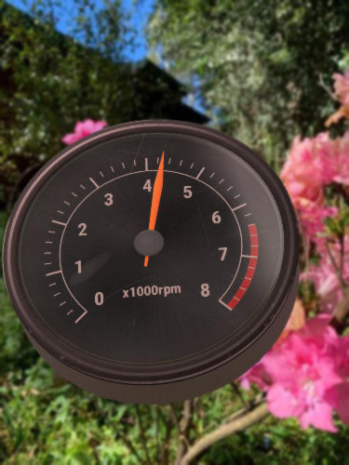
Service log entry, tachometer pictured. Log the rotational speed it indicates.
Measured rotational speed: 4300 rpm
